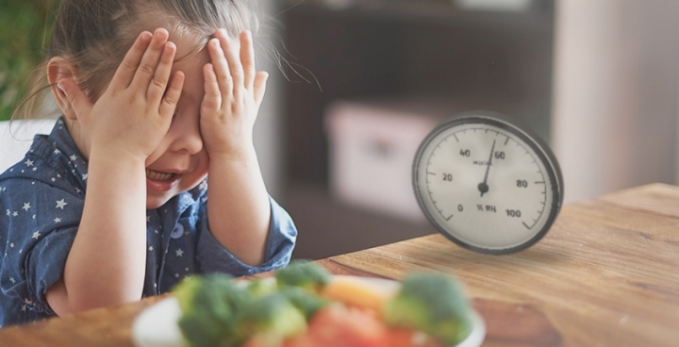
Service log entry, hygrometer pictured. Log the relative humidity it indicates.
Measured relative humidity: 56 %
